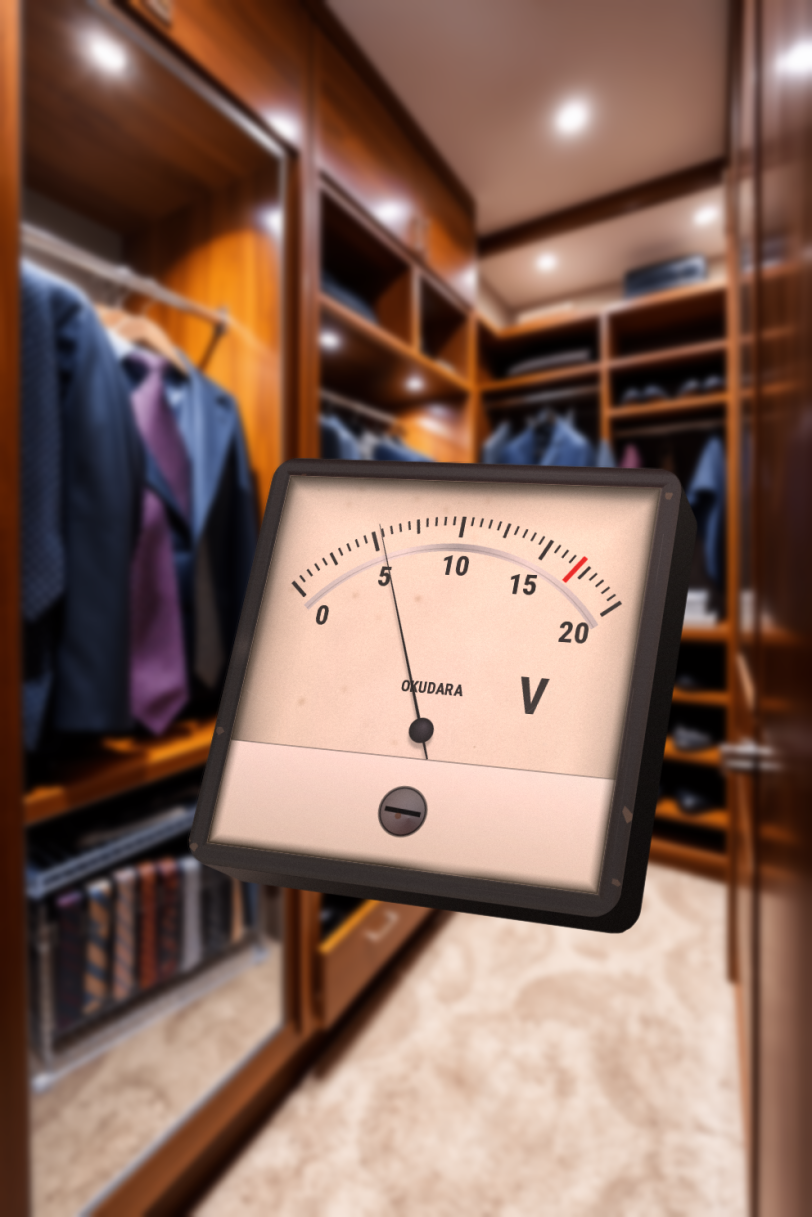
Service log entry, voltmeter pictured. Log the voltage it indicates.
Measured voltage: 5.5 V
